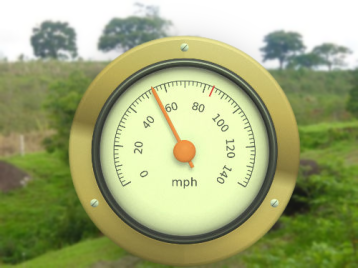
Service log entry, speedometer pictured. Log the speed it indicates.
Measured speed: 54 mph
